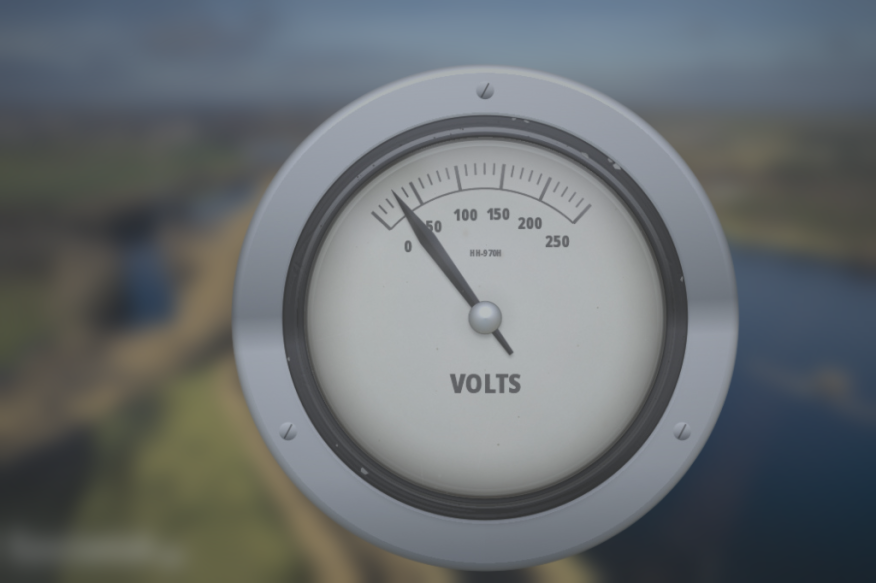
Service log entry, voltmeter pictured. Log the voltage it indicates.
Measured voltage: 30 V
